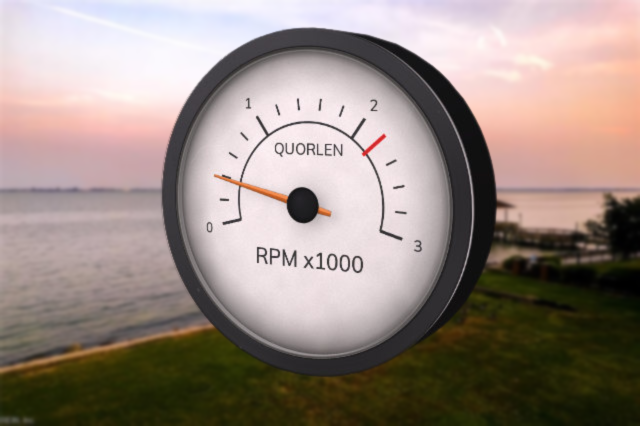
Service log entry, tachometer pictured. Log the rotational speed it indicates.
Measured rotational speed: 400 rpm
